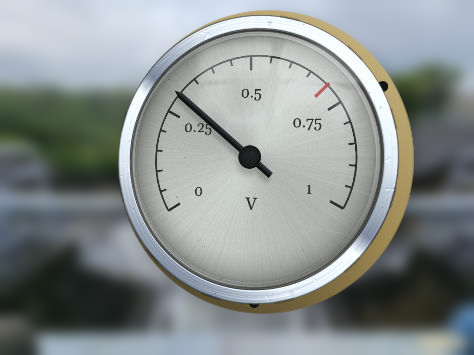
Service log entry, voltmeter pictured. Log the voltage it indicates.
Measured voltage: 0.3 V
